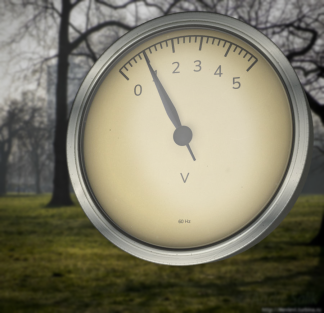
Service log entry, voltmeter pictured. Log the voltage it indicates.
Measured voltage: 1 V
